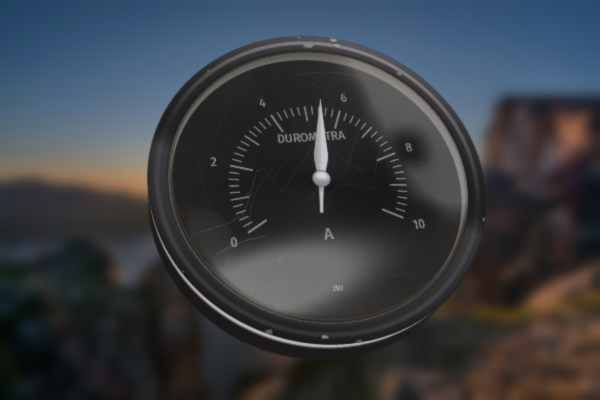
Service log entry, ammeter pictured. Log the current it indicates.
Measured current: 5.4 A
